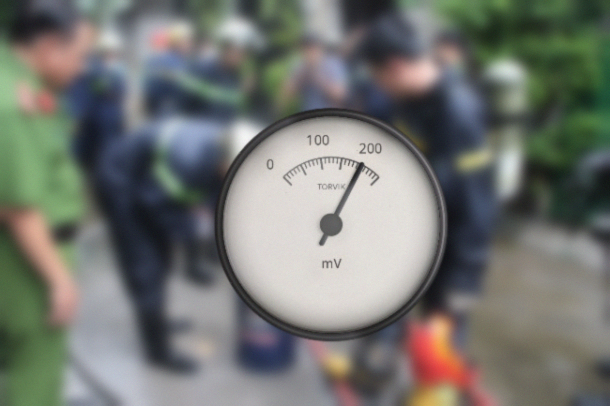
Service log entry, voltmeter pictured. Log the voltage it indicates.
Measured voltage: 200 mV
